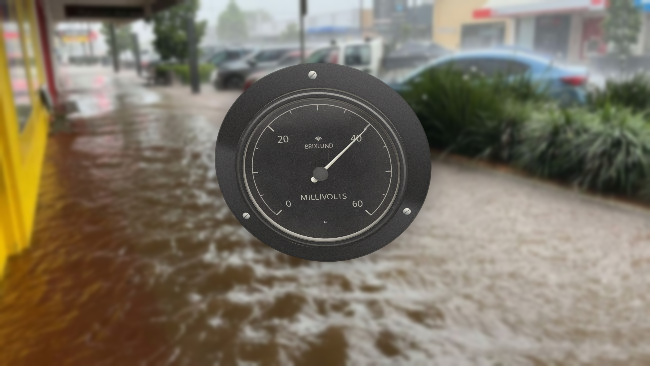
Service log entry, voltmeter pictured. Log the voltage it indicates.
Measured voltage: 40 mV
